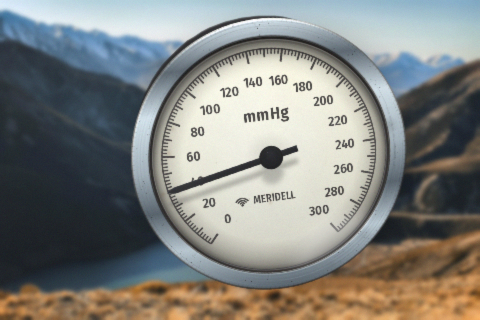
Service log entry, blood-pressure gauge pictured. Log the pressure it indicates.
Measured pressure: 40 mmHg
